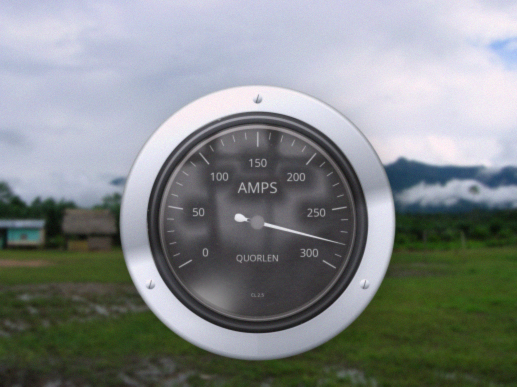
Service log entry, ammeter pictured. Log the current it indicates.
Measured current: 280 A
